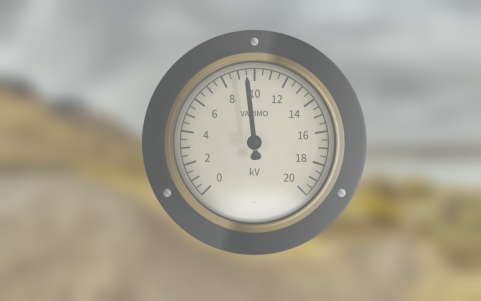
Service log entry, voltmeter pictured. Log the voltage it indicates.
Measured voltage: 9.5 kV
